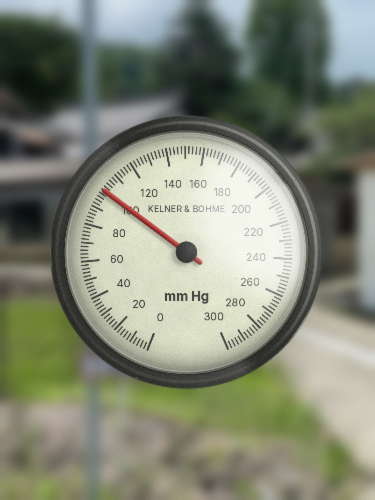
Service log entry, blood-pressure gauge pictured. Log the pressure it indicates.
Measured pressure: 100 mmHg
